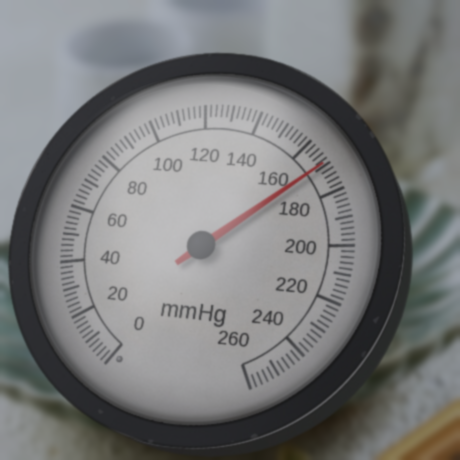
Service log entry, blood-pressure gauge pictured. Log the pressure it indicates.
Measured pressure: 170 mmHg
